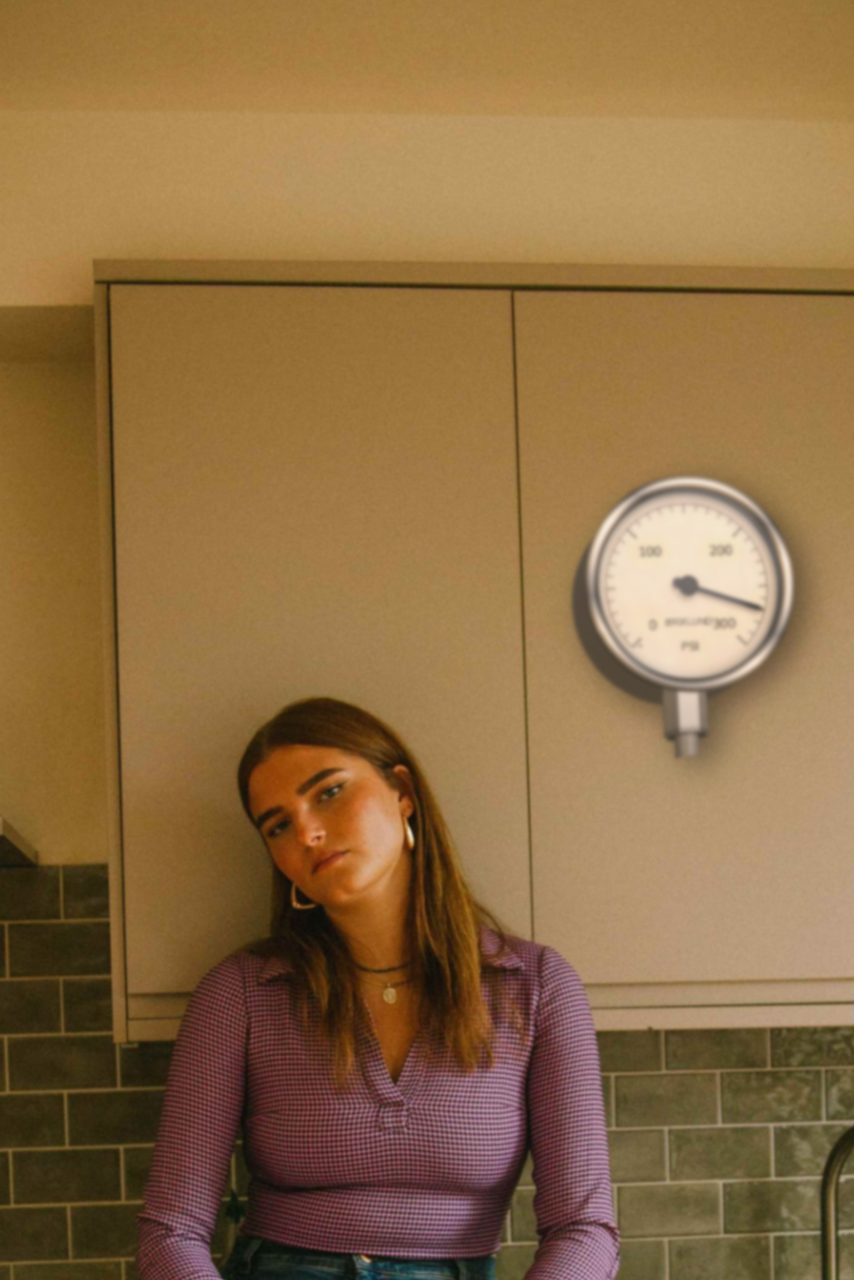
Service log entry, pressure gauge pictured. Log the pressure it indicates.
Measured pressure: 270 psi
